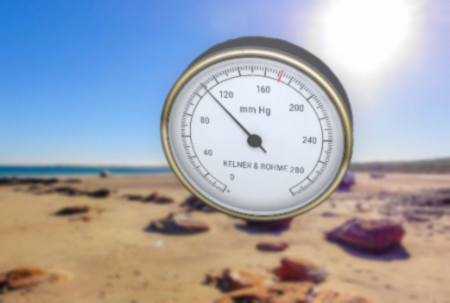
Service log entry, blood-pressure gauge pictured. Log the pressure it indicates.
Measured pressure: 110 mmHg
